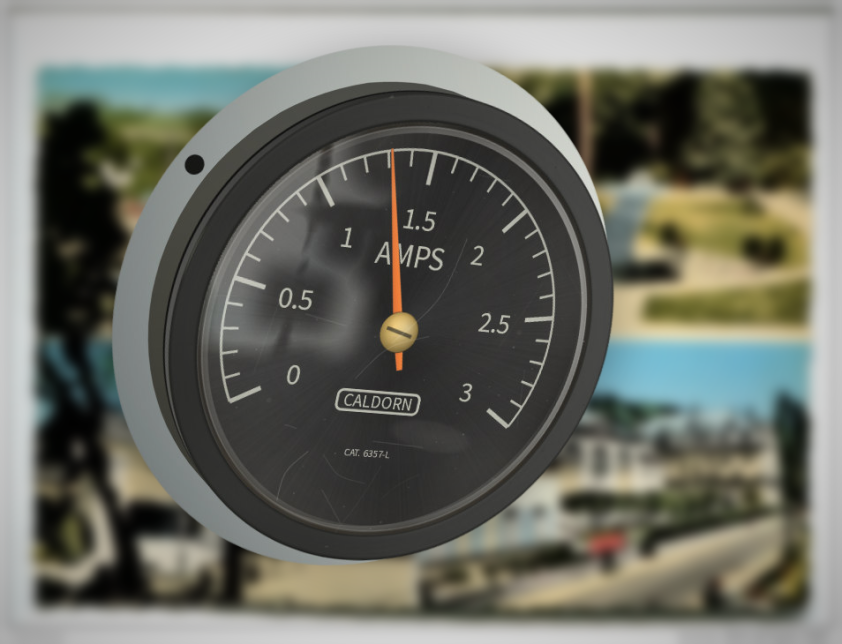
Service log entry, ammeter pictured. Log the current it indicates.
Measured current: 1.3 A
